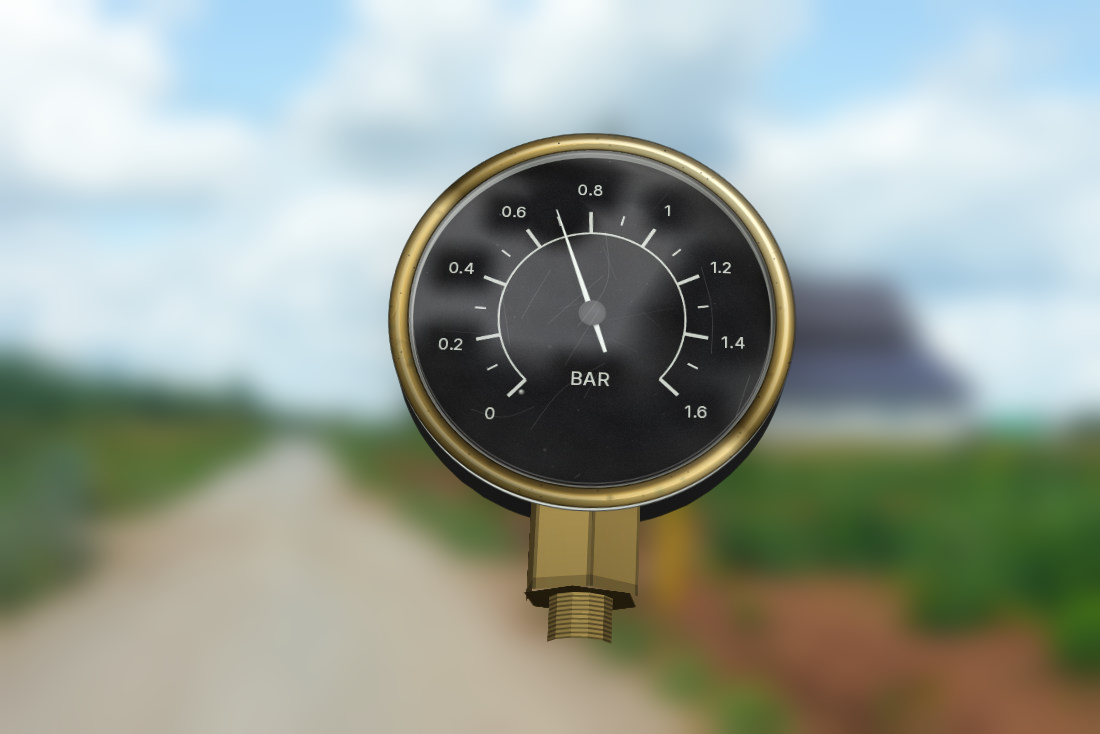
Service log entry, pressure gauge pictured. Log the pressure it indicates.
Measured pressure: 0.7 bar
